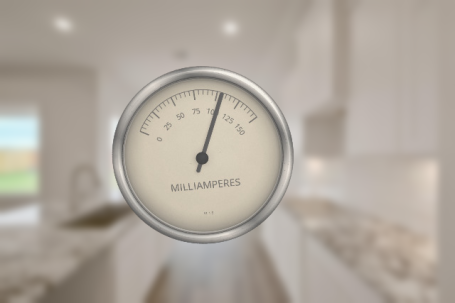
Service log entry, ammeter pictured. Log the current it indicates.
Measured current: 105 mA
